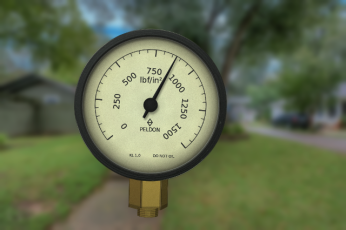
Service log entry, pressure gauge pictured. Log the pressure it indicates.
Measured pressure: 875 psi
